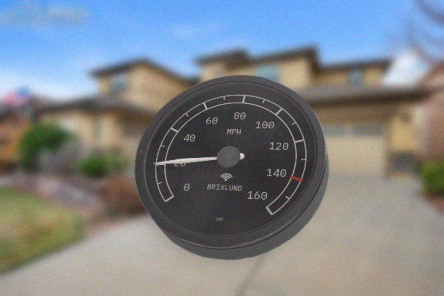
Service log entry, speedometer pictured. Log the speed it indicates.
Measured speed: 20 mph
